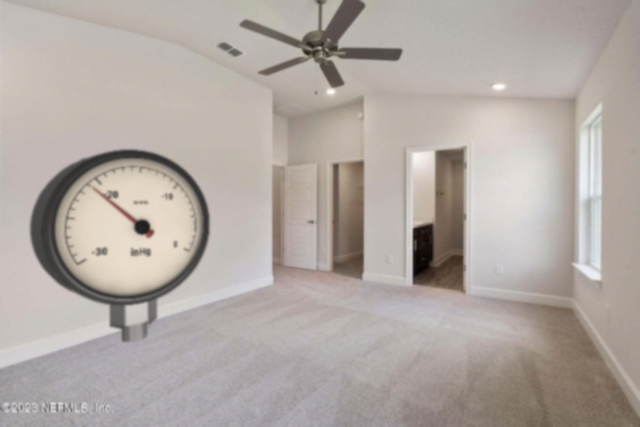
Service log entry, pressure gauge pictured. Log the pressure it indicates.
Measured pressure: -21 inHg
